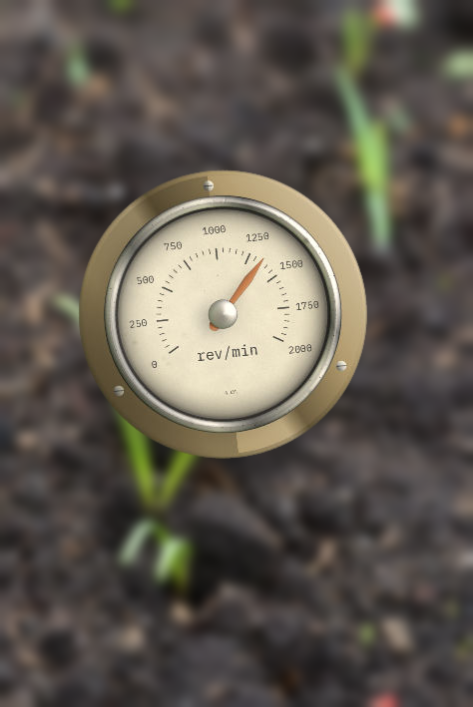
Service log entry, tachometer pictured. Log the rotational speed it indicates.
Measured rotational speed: 1350 rpm
